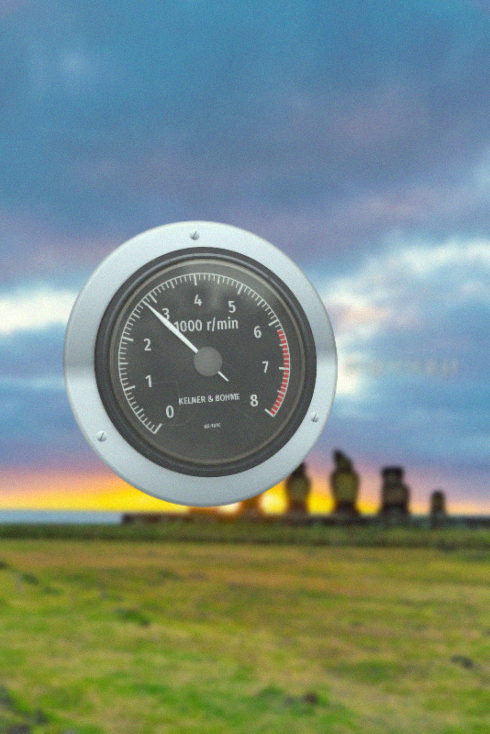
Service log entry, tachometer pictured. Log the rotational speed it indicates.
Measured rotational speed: 2800 rpm
